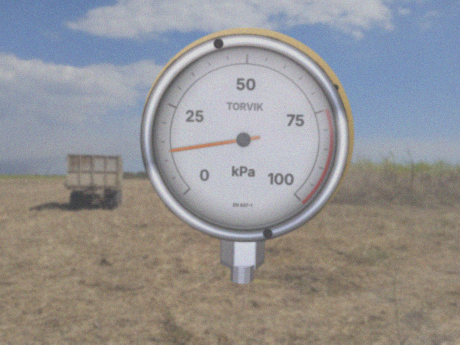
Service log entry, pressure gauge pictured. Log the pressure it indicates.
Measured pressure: 12.5 kPa
